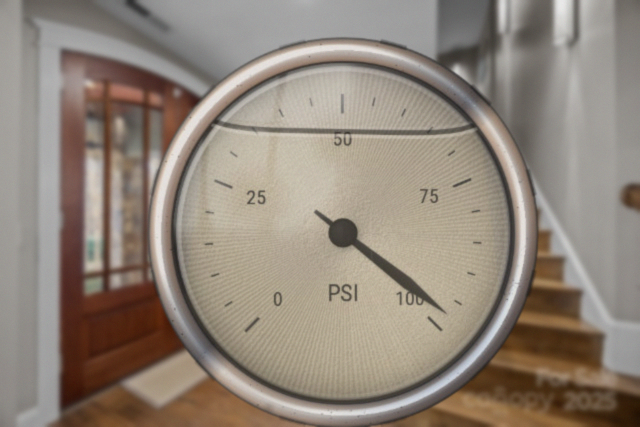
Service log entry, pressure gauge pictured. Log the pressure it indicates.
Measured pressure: 97.5 psi
